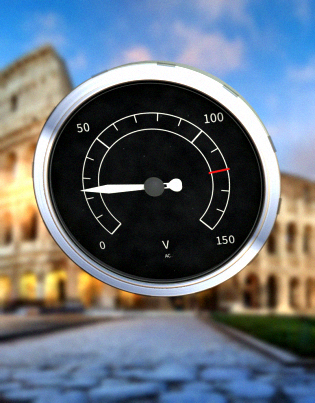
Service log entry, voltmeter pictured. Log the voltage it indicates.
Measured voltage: 25 V
